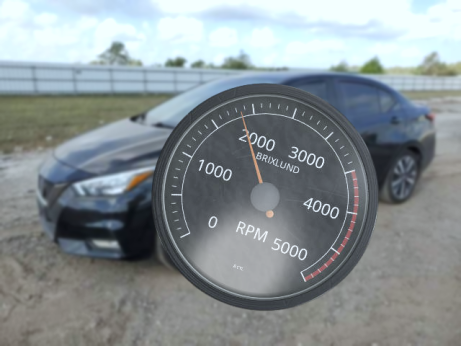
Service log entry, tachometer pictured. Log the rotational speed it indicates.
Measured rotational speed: 1850 rpm
